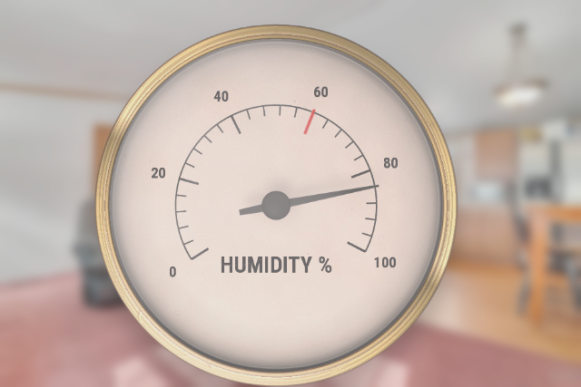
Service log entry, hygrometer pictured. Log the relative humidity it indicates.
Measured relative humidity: 84 %
